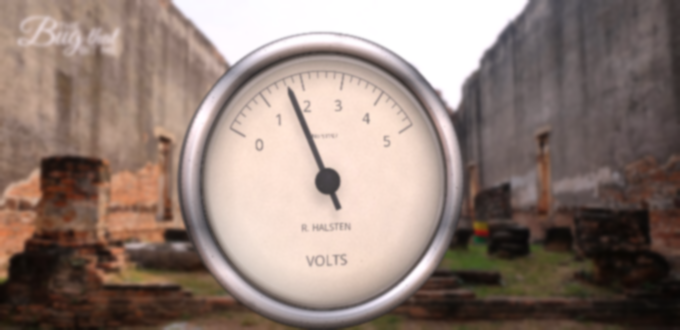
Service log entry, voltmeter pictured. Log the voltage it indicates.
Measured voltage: 1.6 V
